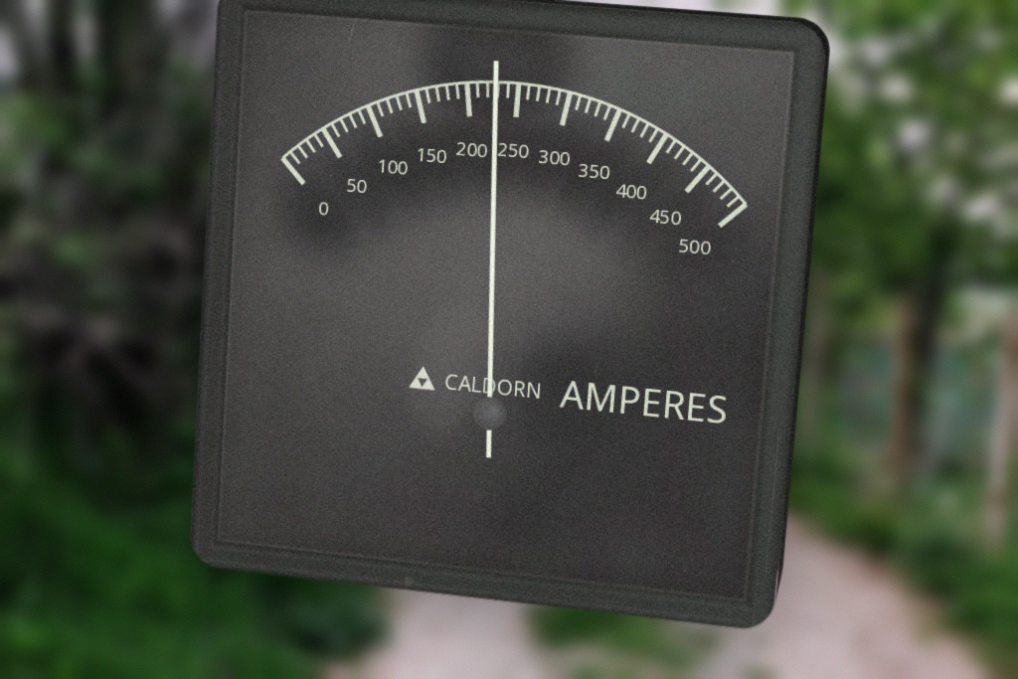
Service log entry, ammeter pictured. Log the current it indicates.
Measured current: 230 A
